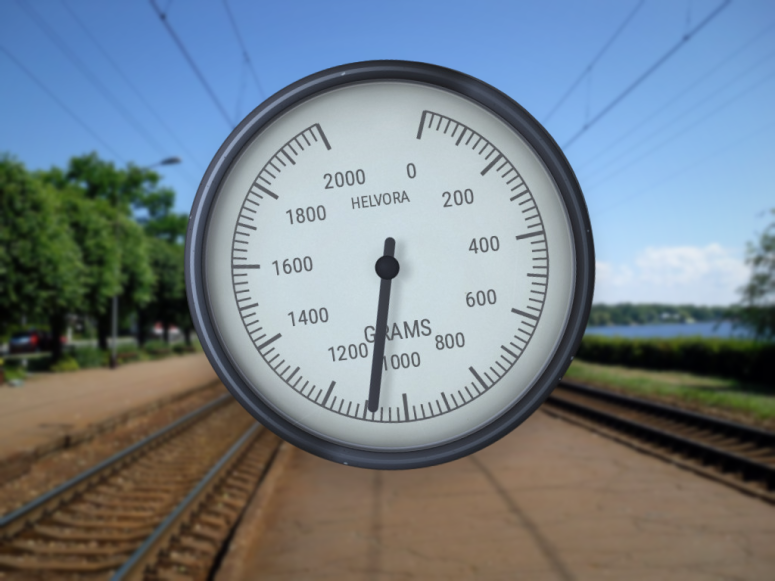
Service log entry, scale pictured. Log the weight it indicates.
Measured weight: 1080 g
